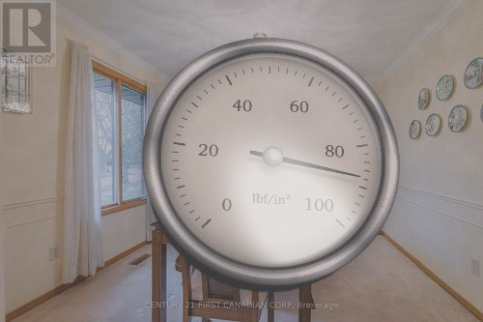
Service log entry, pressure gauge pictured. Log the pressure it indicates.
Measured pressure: 88 psi
